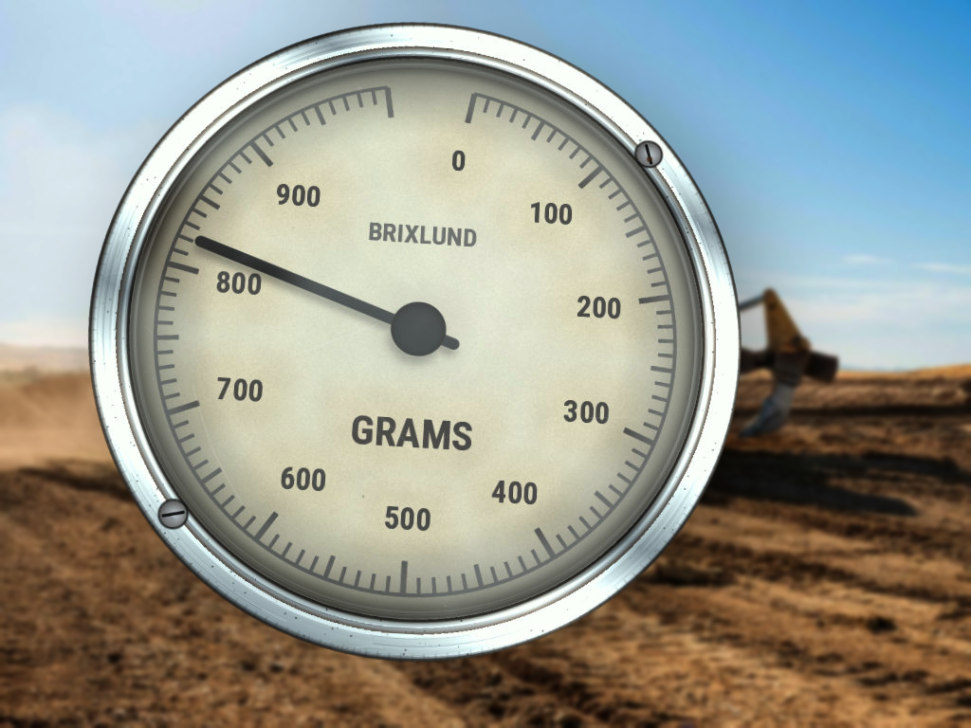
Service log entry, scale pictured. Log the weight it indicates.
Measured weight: 820 g
